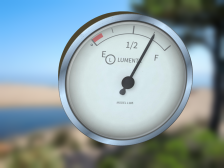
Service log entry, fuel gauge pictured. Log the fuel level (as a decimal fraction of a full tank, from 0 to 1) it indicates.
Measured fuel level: 0.75
